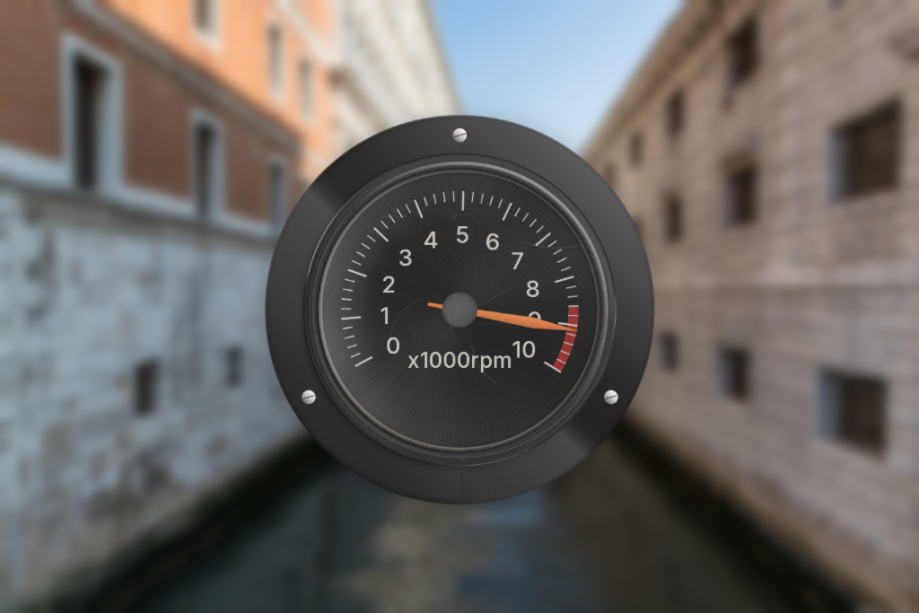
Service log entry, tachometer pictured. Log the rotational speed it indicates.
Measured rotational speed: 9100 rpm
